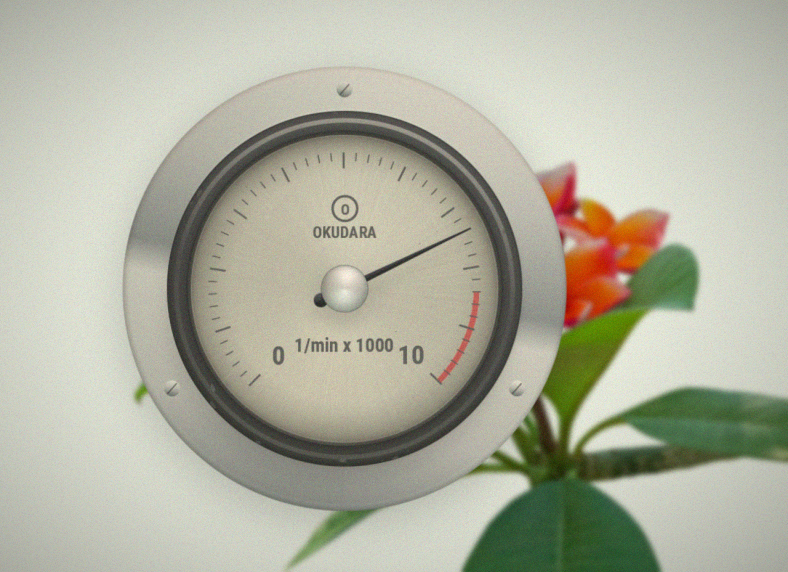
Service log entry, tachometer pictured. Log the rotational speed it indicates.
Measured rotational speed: 7400 rpm
